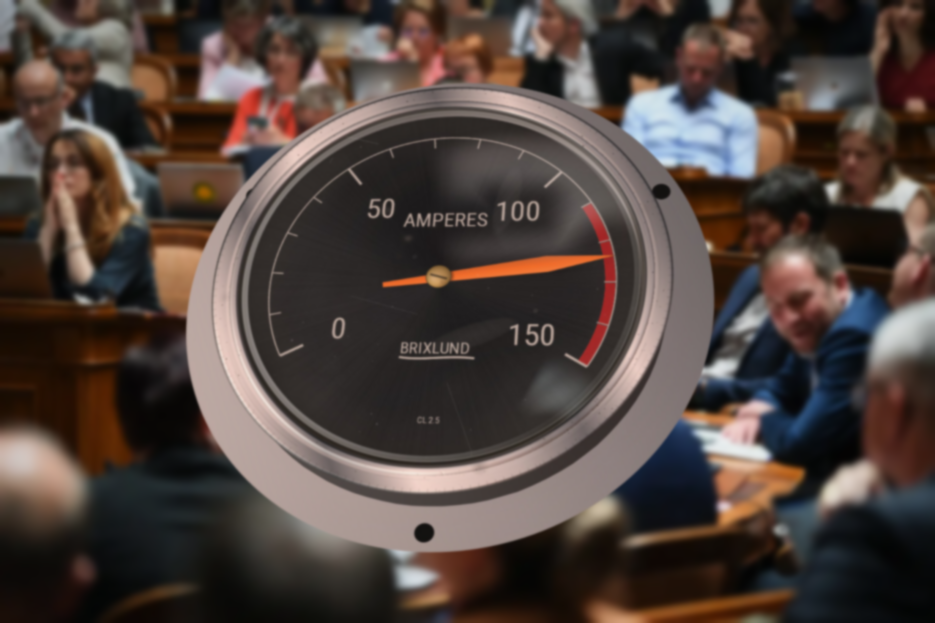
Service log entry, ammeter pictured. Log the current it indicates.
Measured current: 125 A
